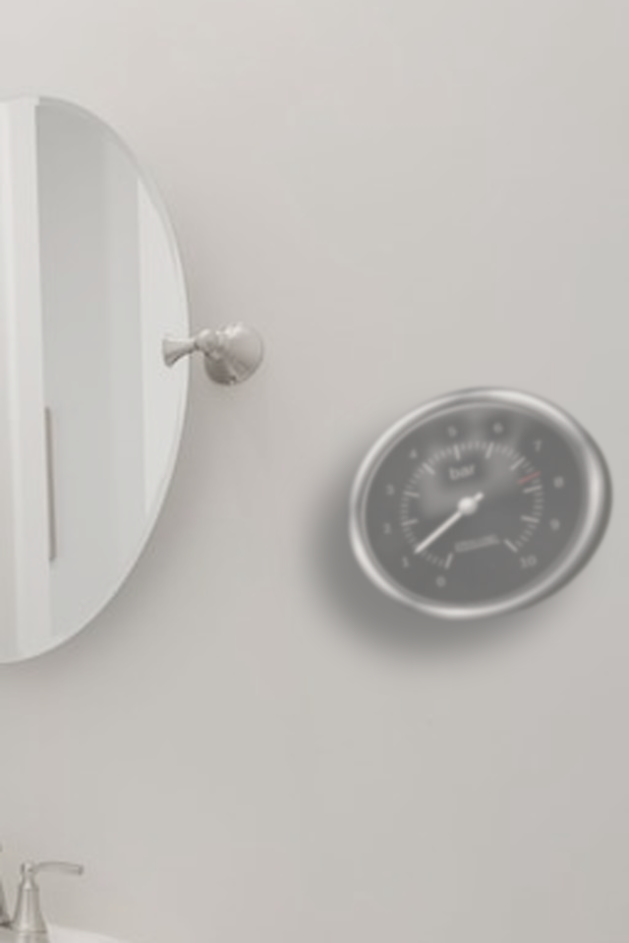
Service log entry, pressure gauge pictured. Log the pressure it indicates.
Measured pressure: 1 bar
